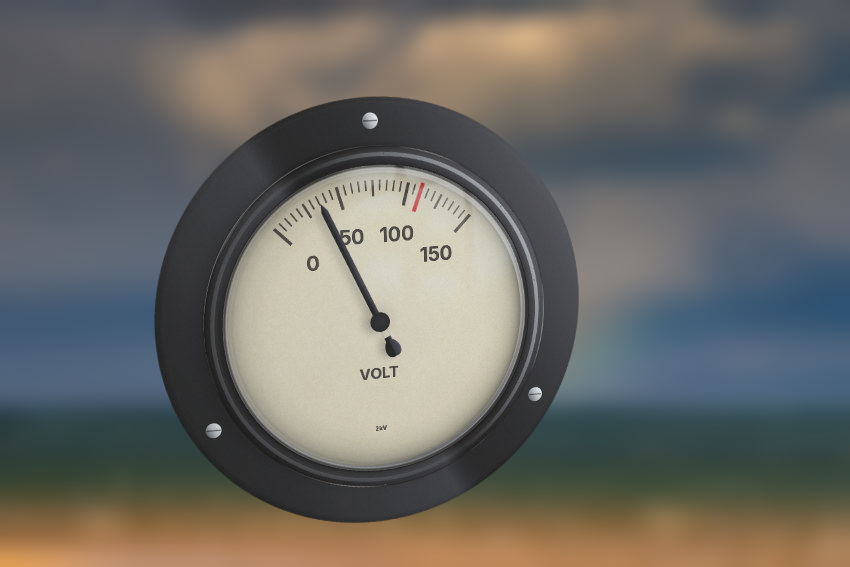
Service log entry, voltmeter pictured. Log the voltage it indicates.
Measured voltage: 35 V
